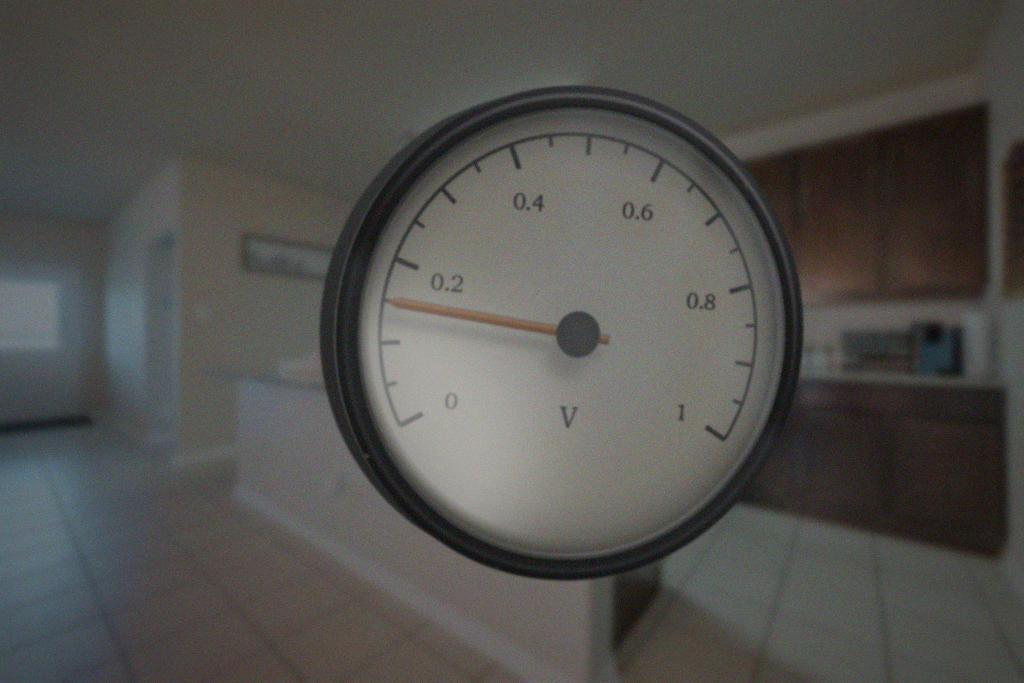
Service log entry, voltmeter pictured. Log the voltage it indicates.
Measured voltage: 0.15 V
